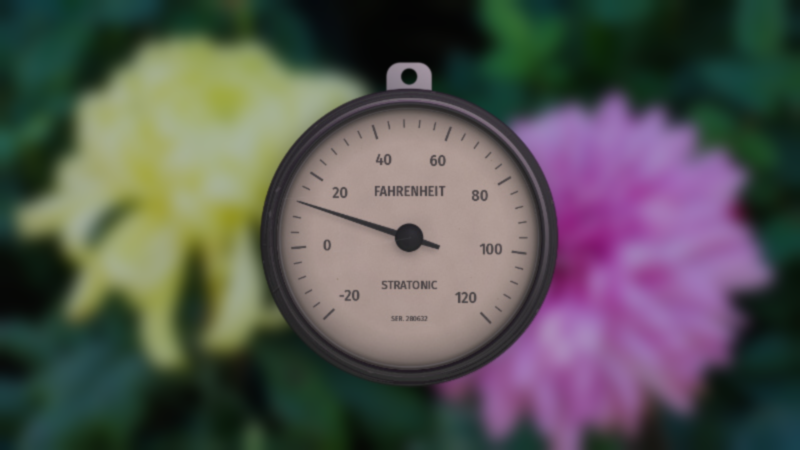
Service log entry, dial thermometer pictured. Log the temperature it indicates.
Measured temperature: 12 °F
